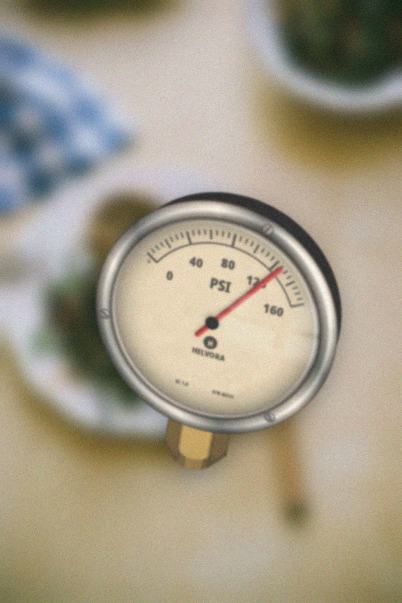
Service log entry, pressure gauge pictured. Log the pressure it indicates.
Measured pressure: 125 psi
